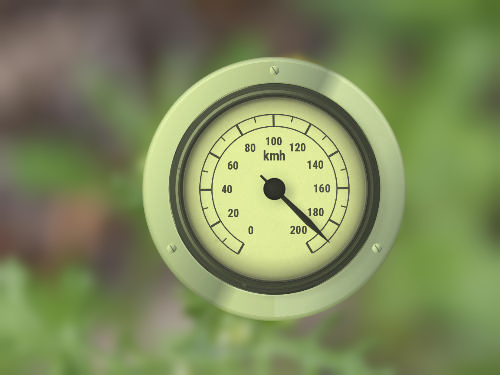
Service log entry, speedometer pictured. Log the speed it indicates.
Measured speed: 190 km/h
